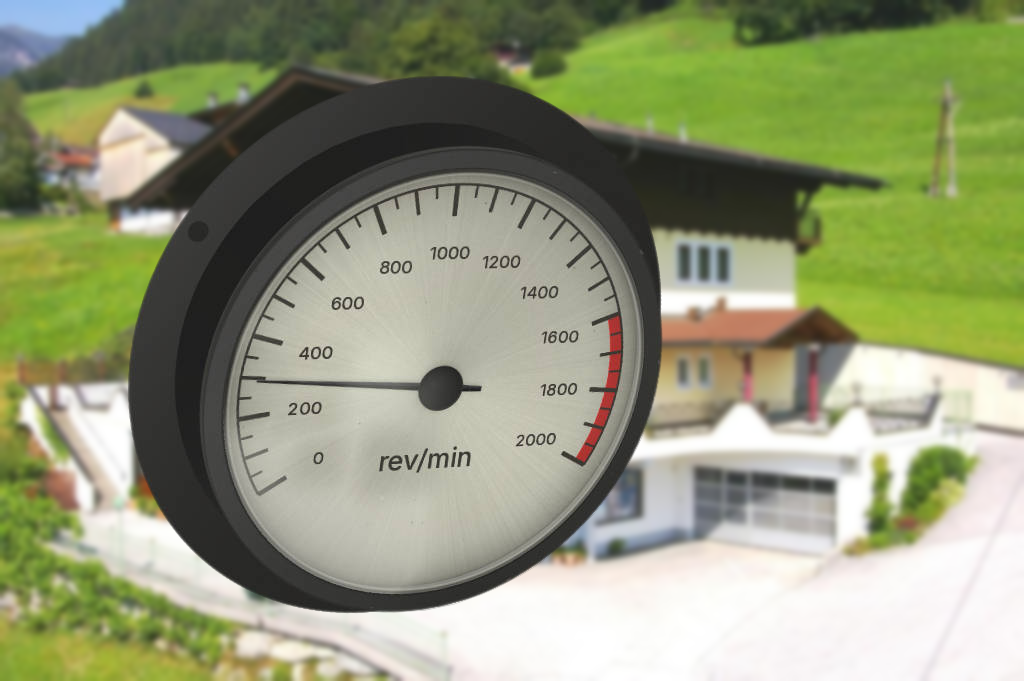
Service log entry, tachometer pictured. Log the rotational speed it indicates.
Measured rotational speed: 300 rpm
